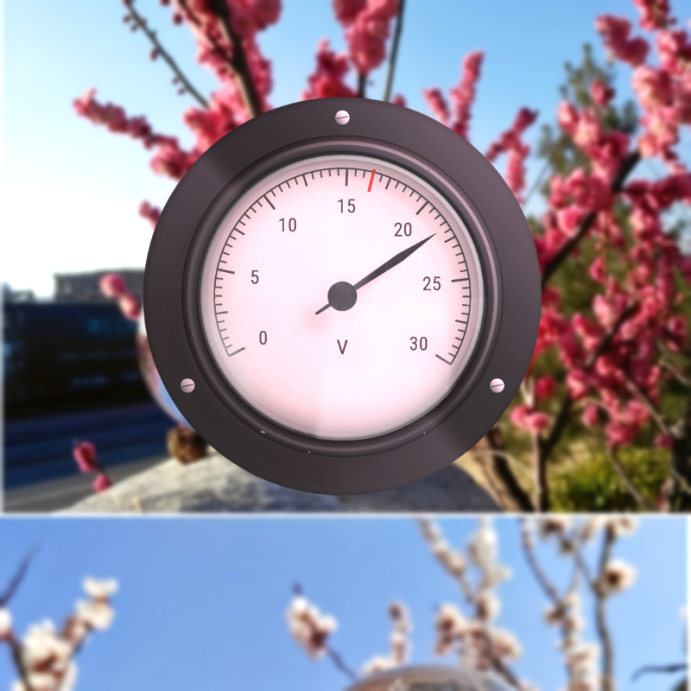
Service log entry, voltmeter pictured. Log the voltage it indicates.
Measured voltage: 21.75 V
